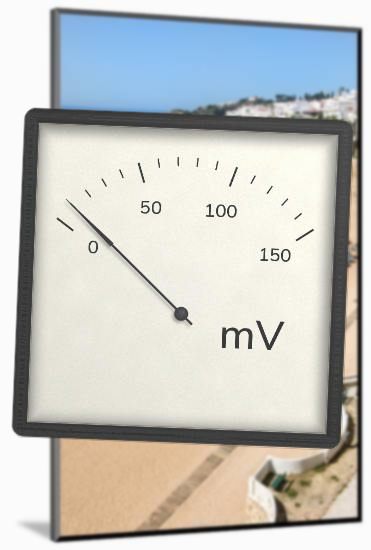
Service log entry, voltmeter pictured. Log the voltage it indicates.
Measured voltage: 10 mV
